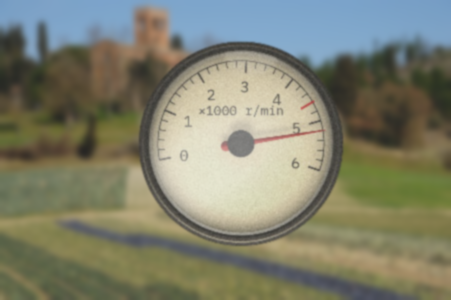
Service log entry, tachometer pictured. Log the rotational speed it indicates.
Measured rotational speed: 5200 rpm
